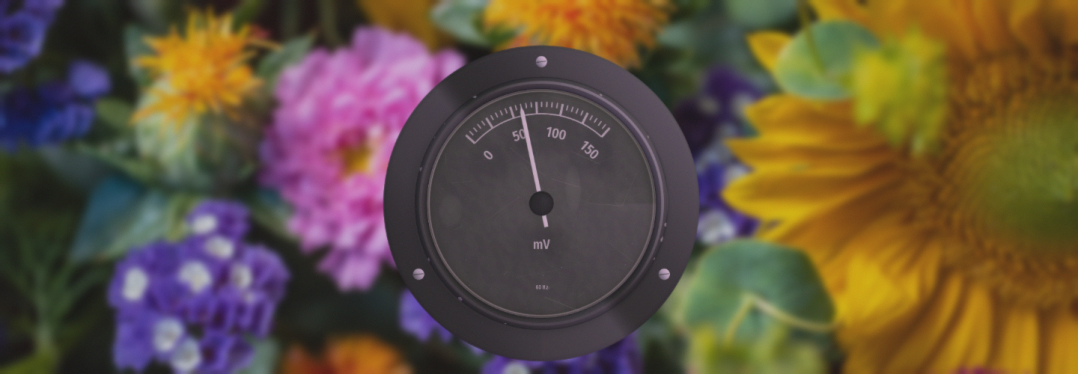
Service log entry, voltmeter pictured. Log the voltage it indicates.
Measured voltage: 60 mV
